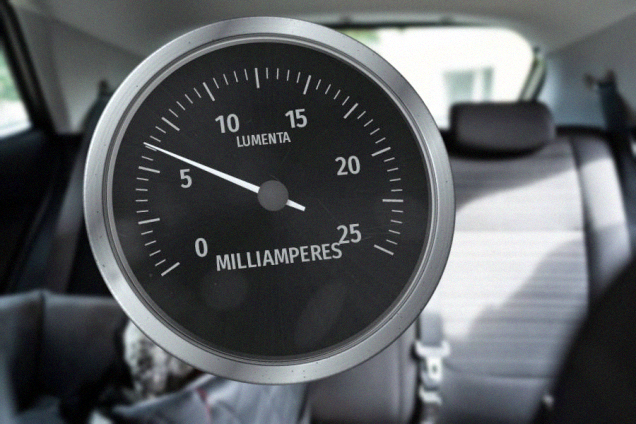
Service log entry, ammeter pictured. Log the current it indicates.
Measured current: 6 mA
